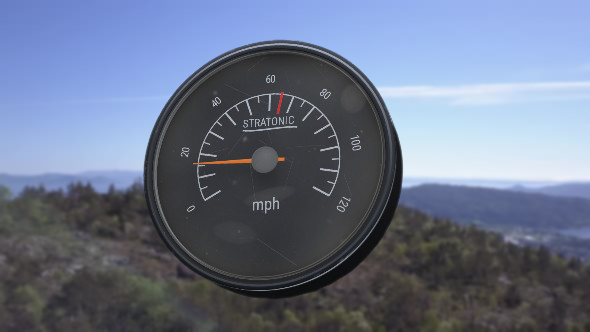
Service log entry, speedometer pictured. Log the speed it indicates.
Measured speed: 15 mph
